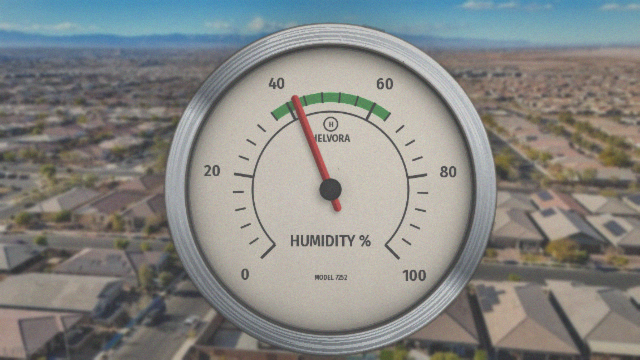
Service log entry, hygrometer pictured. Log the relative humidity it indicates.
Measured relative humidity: 42 %
